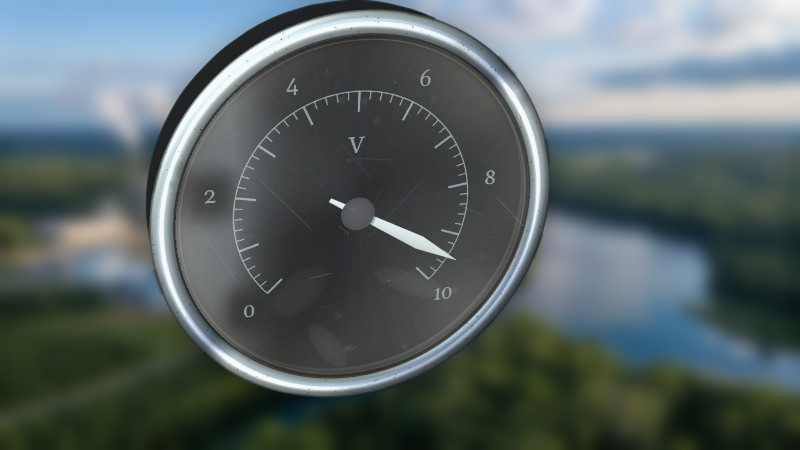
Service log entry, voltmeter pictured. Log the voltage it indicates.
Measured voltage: 9.4 V
